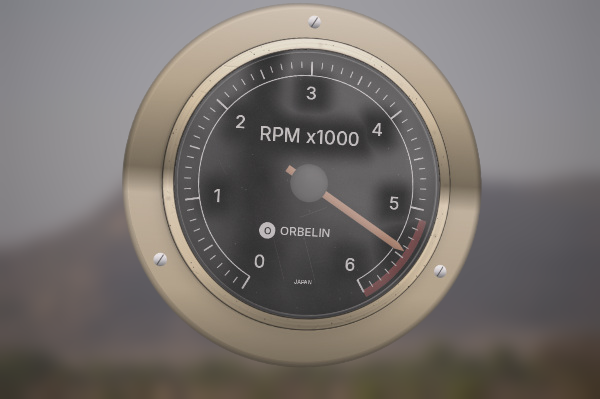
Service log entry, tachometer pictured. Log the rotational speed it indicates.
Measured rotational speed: 5450 rpm
